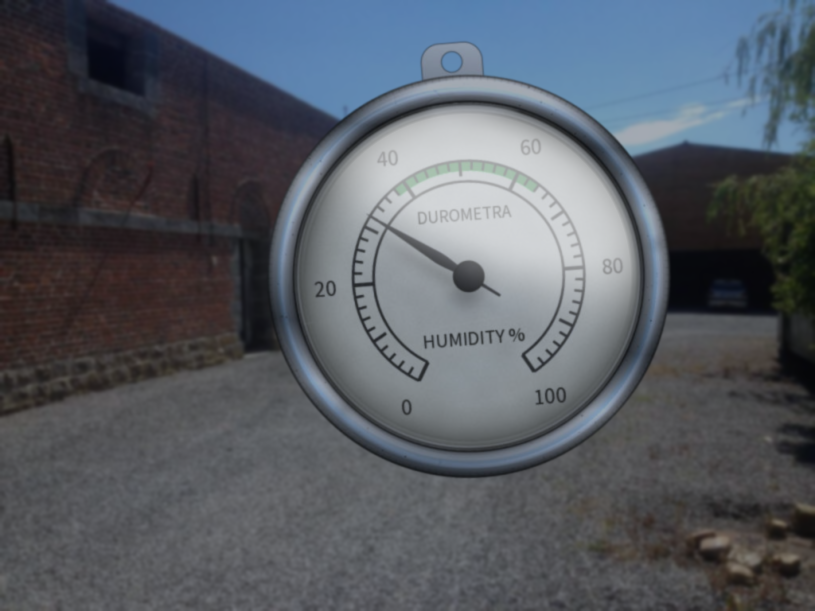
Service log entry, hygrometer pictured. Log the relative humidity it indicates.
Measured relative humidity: 32 %
